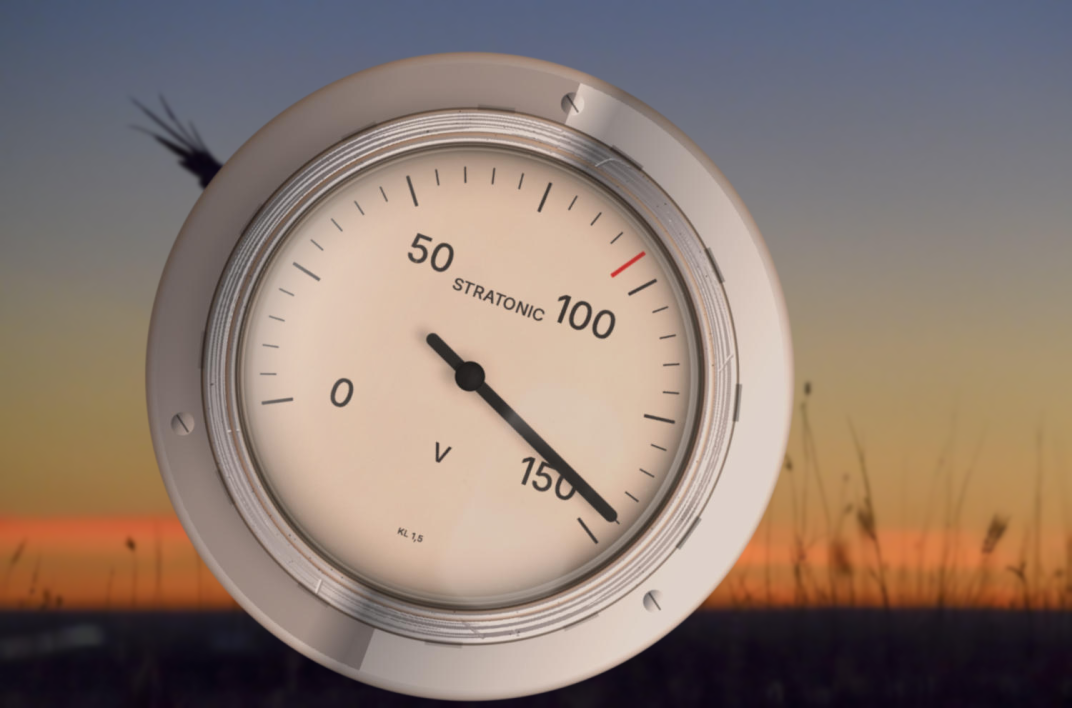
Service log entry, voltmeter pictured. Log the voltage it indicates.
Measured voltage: 145 V
